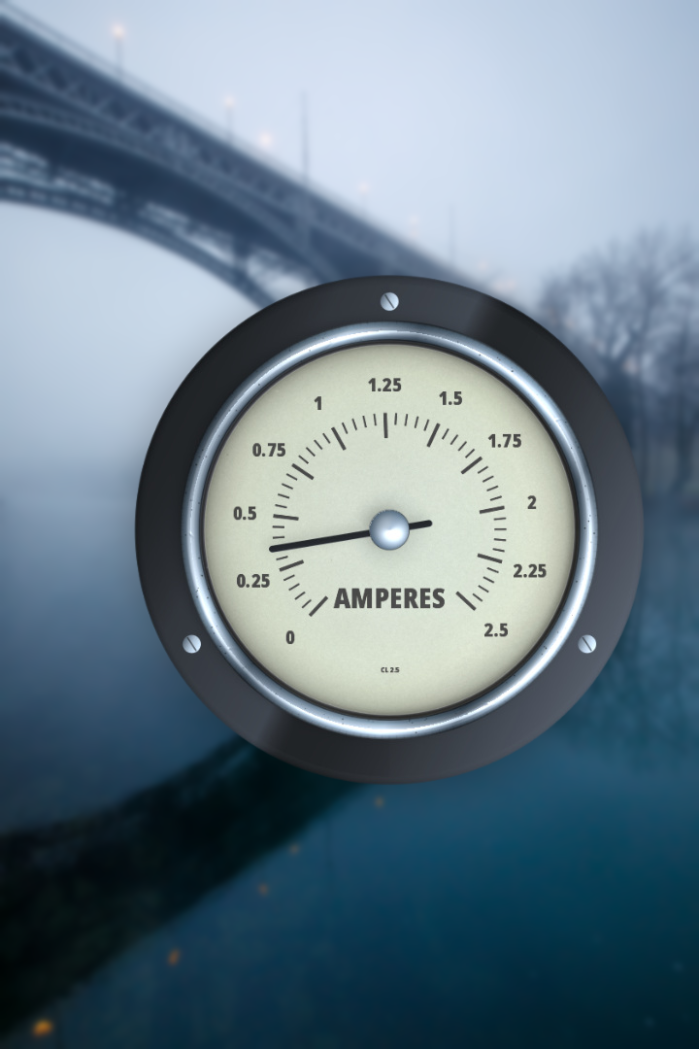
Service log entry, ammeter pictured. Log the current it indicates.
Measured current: 0.35 A
